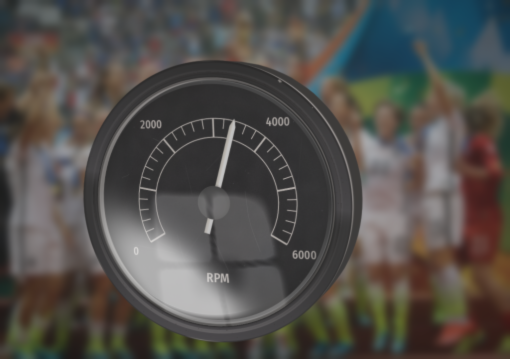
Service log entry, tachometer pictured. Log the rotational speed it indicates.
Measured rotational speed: 3400 rpm
